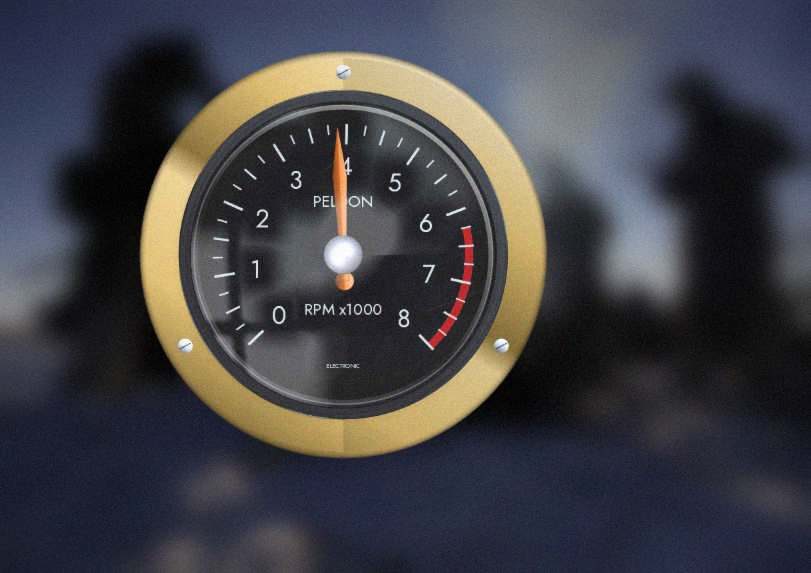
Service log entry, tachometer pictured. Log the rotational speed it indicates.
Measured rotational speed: 3875 rpm
